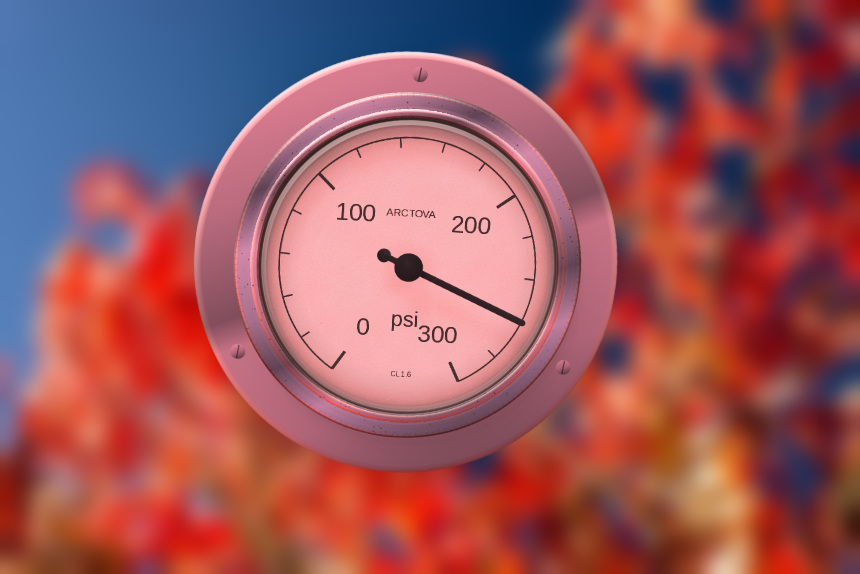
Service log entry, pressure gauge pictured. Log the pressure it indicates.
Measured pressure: 260 psi
